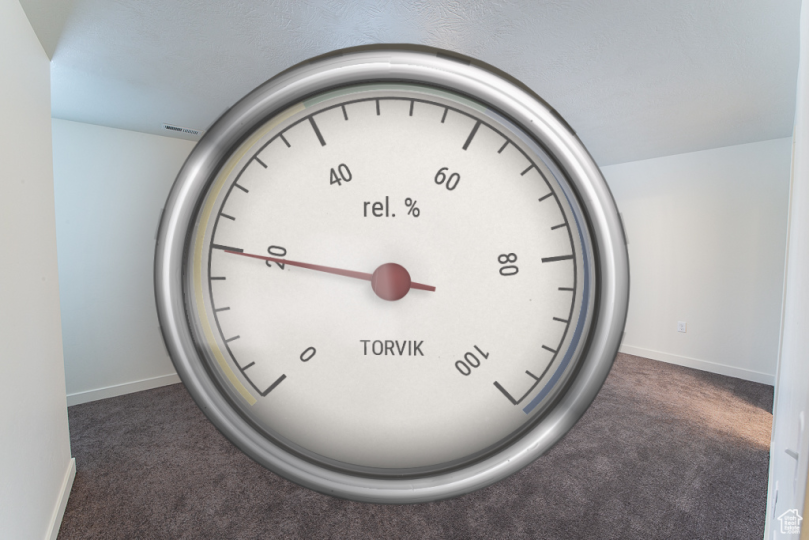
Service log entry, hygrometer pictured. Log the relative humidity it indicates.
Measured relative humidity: 20 %
